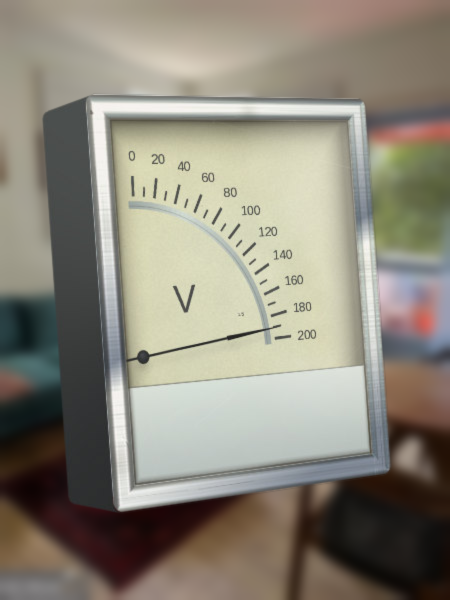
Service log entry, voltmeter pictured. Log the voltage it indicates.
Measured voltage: 190 V
